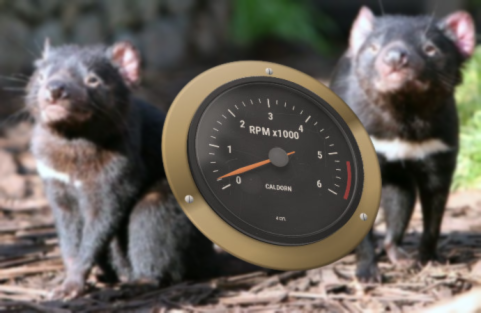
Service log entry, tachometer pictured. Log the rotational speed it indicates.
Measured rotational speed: 200 rpm
